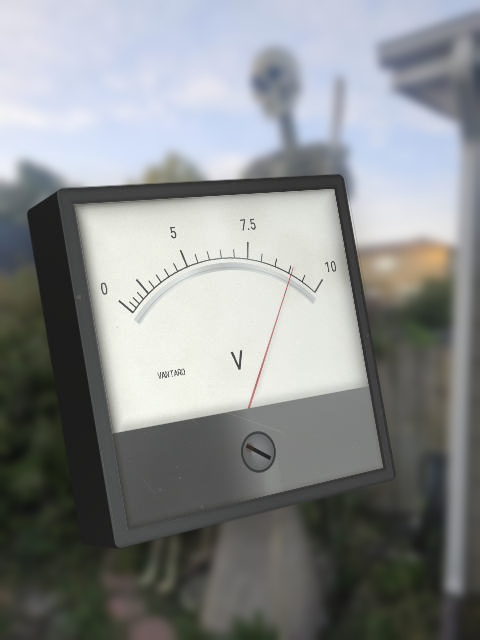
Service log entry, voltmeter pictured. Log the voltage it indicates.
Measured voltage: 9 V
